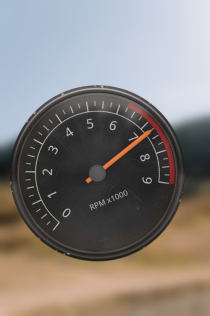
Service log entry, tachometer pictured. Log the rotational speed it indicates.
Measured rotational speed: 7250 rpm
